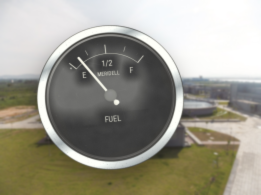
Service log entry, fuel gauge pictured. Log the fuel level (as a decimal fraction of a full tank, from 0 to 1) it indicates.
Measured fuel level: 0.125
